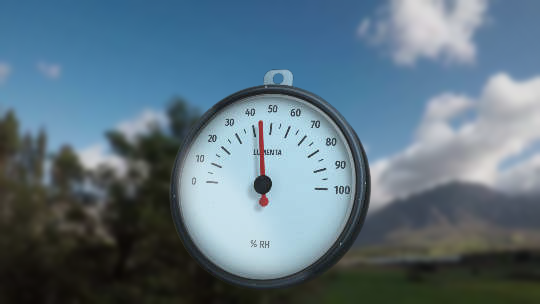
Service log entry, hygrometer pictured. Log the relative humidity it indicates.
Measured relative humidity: 45 %
